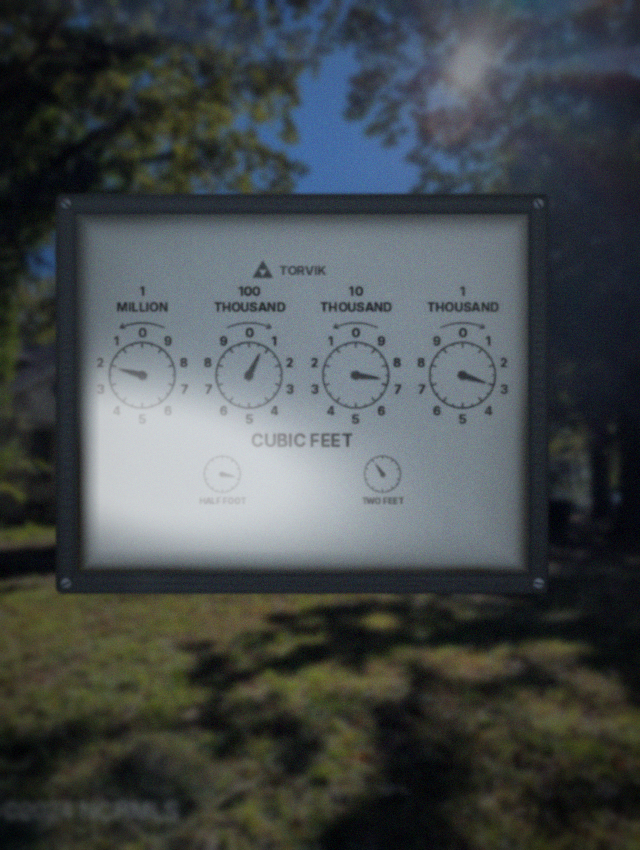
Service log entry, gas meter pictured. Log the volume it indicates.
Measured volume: 207300 ft³
